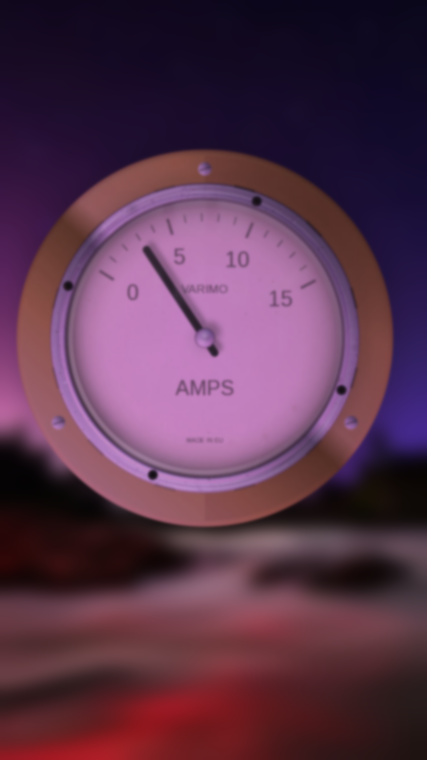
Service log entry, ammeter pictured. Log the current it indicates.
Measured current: 3 A
